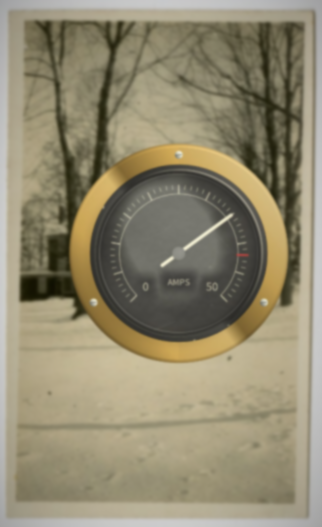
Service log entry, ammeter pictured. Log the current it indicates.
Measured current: 35 A
